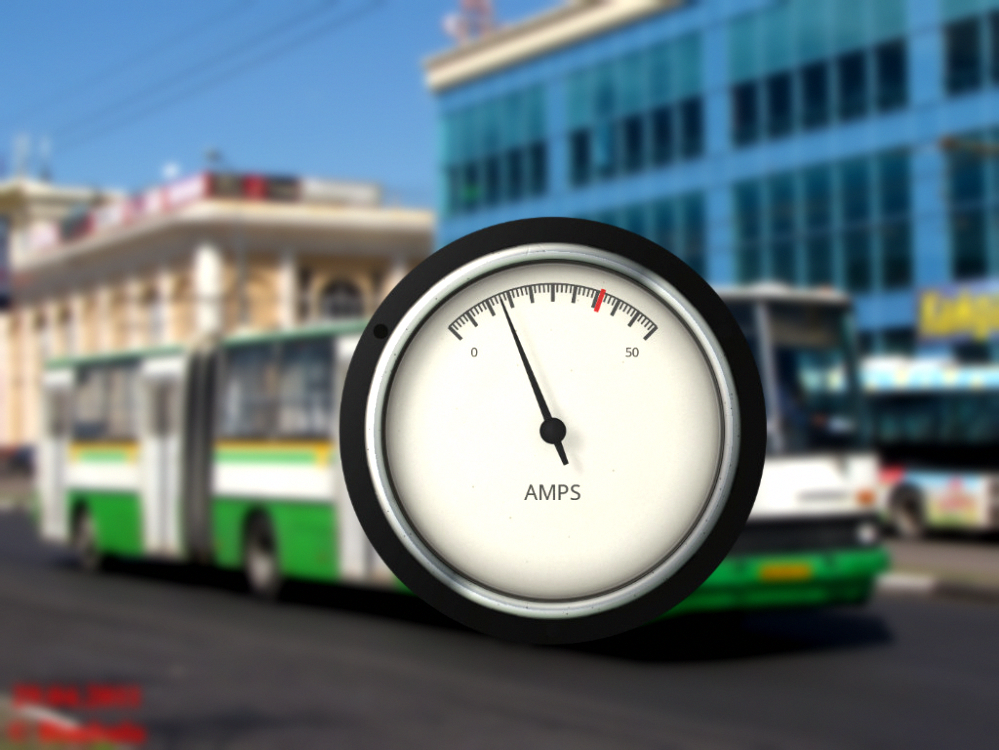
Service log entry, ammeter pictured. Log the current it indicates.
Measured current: 13 A
